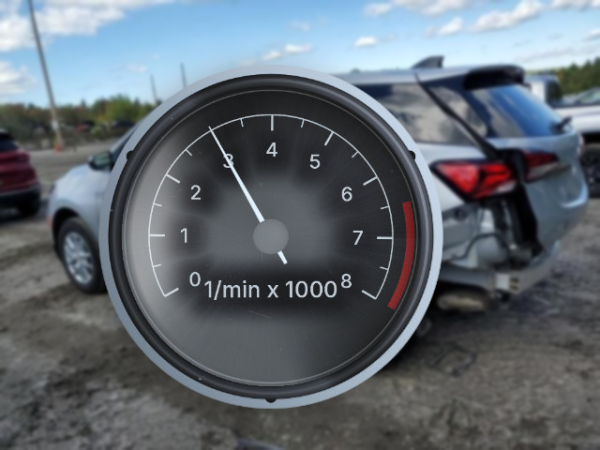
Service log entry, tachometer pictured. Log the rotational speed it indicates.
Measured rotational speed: 3000 rpm
